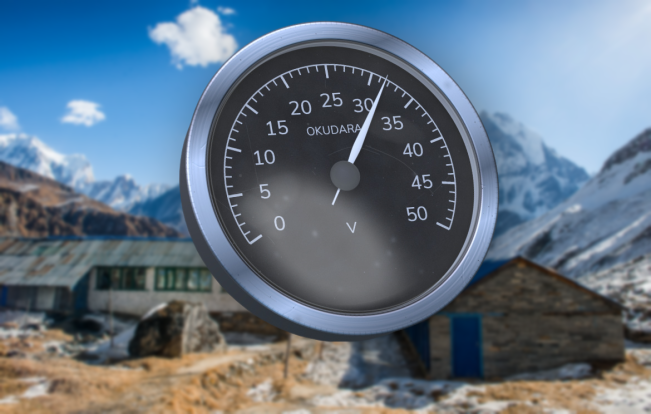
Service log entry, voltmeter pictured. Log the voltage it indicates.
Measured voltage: 31.5 V
